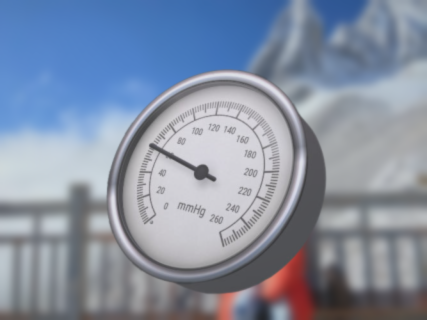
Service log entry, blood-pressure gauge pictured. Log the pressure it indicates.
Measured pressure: 60 mmHg
